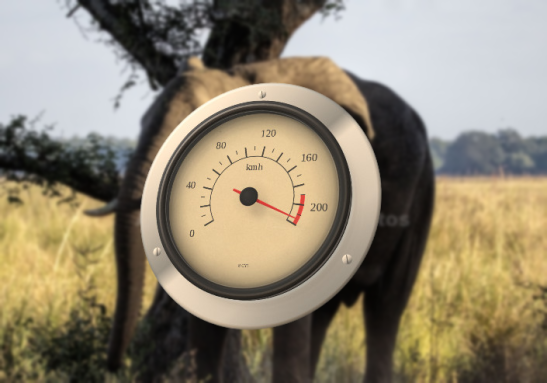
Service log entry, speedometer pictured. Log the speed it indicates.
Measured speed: 215 km/h
